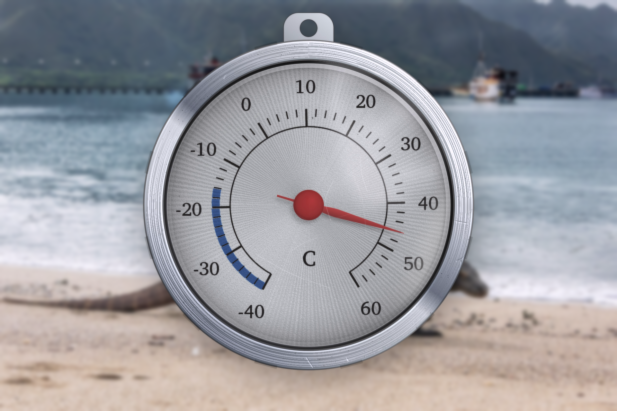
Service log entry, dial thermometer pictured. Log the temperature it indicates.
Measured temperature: 46 °C
